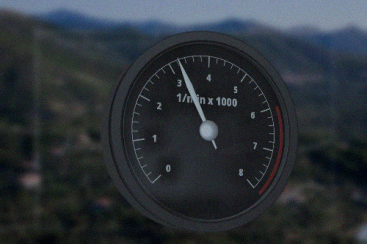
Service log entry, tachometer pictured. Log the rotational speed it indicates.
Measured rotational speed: 3200 rpm
